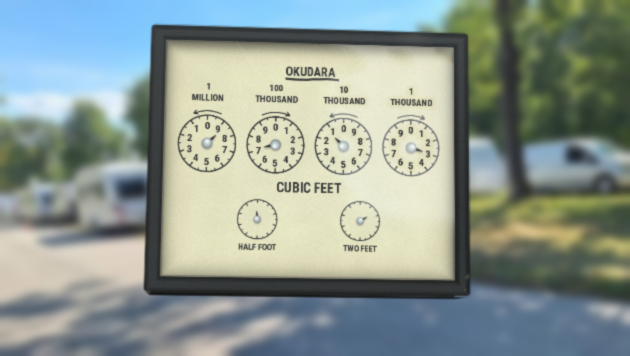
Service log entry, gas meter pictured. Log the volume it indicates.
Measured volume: 871300 ft³
